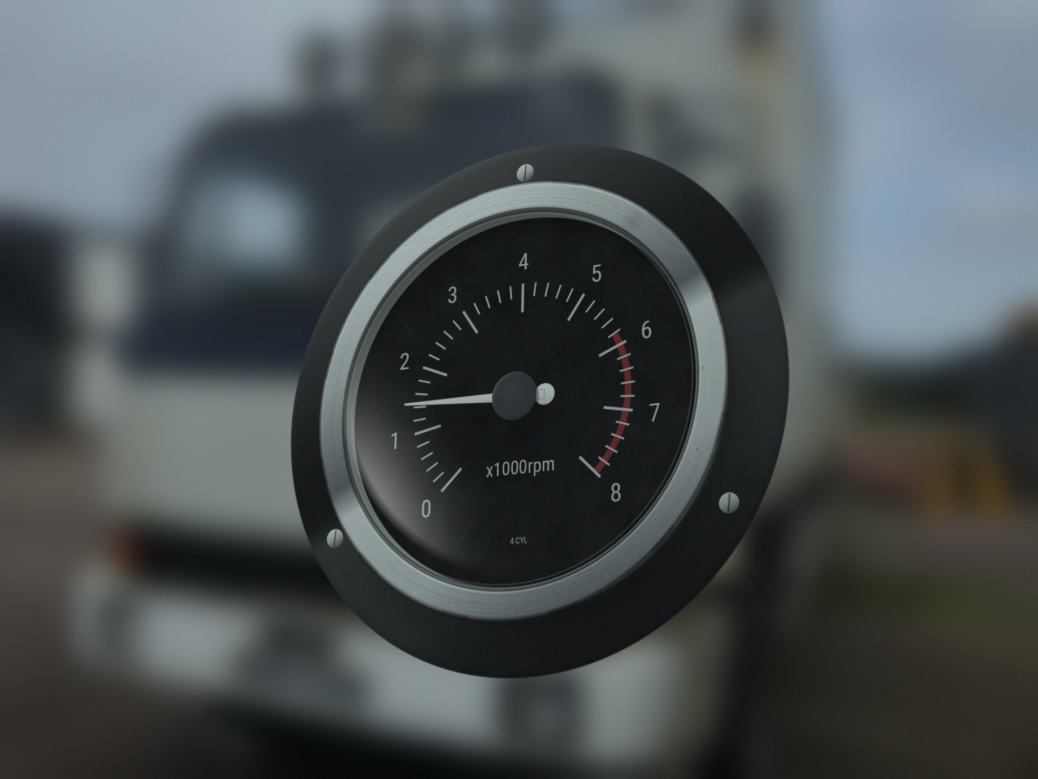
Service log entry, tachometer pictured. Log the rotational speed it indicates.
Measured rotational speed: 1400 rpm
